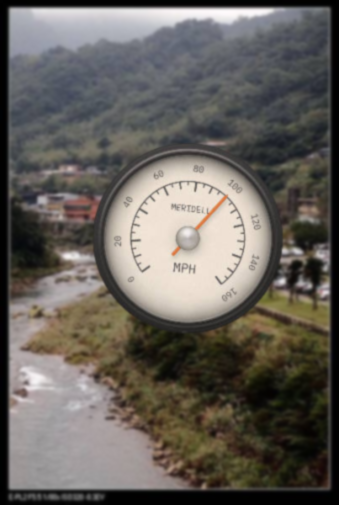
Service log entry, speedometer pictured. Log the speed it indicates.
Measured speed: 100 mph
